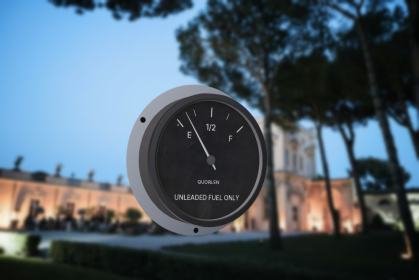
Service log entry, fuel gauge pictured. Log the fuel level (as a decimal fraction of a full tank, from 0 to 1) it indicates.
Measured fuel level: 0.125
